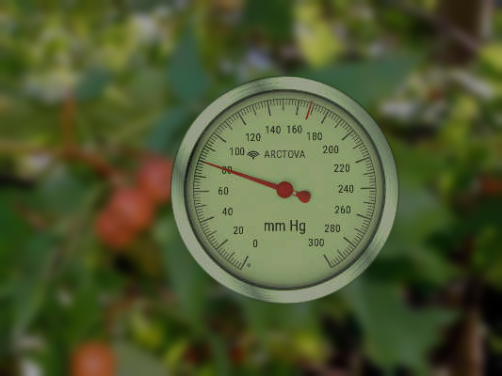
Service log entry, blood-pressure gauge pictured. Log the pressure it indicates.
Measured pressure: 80 mmHg
